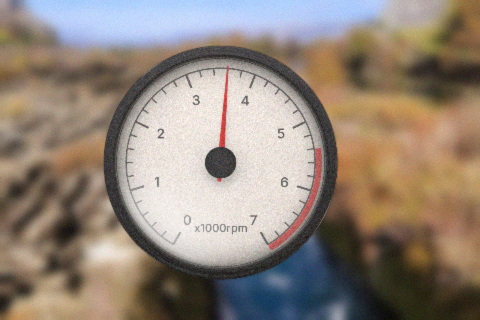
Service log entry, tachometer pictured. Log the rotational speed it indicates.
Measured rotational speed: 3600 rpm
